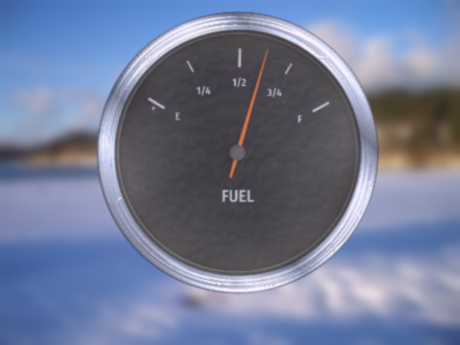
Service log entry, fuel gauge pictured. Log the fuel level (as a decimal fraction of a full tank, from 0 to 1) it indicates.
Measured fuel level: 0.625
